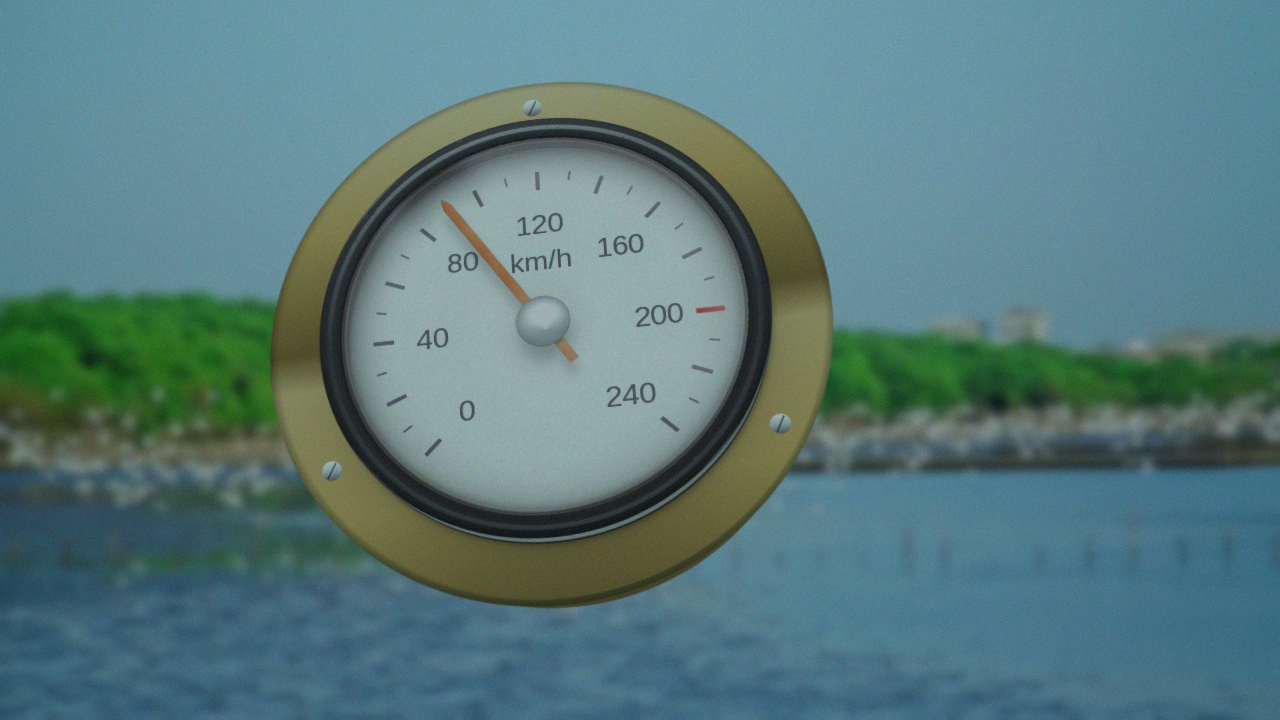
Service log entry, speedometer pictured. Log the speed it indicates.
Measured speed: 90 km/h
